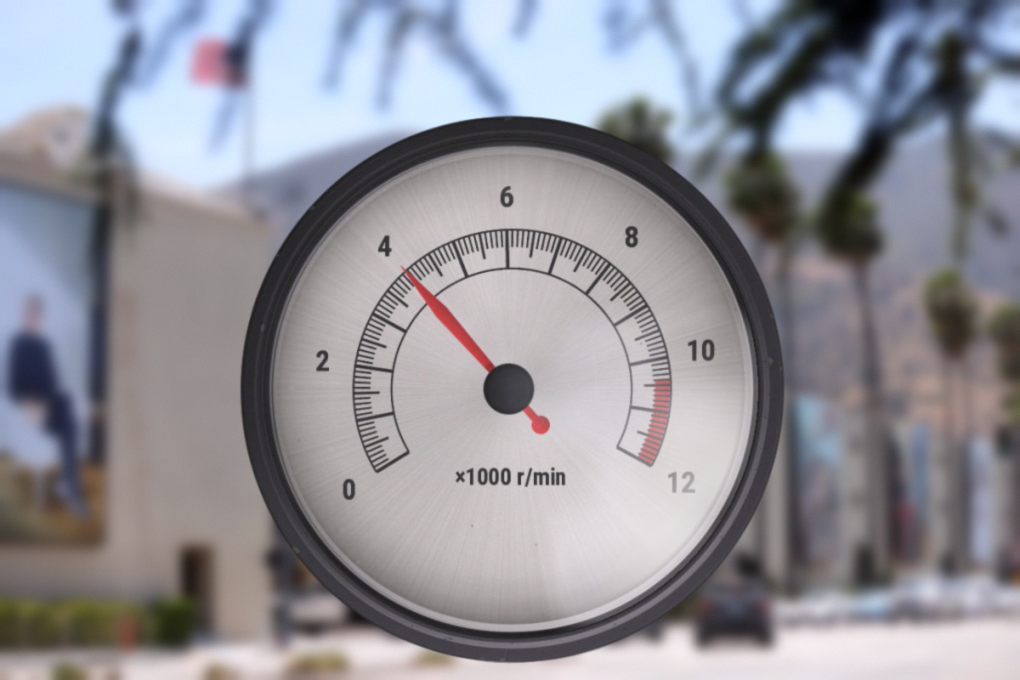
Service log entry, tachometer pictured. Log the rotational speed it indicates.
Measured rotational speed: 4000 rpm
